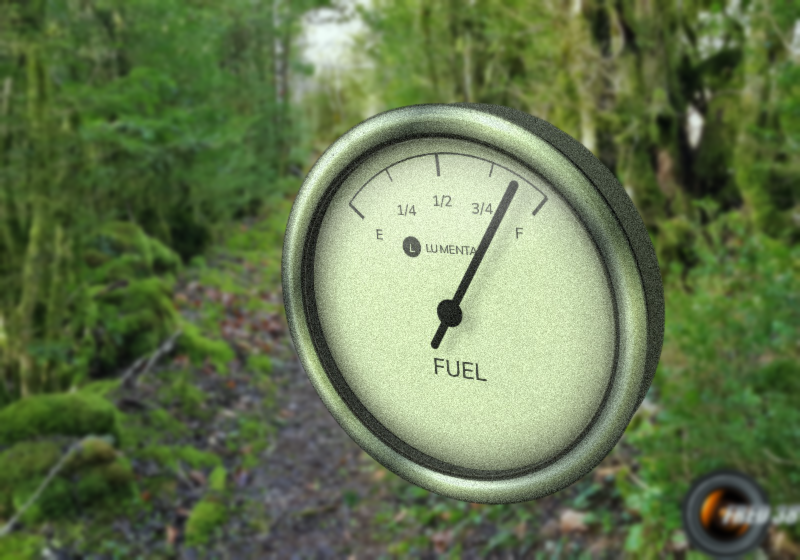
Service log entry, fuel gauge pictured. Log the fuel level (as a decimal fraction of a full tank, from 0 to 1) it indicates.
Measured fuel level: 0.875
